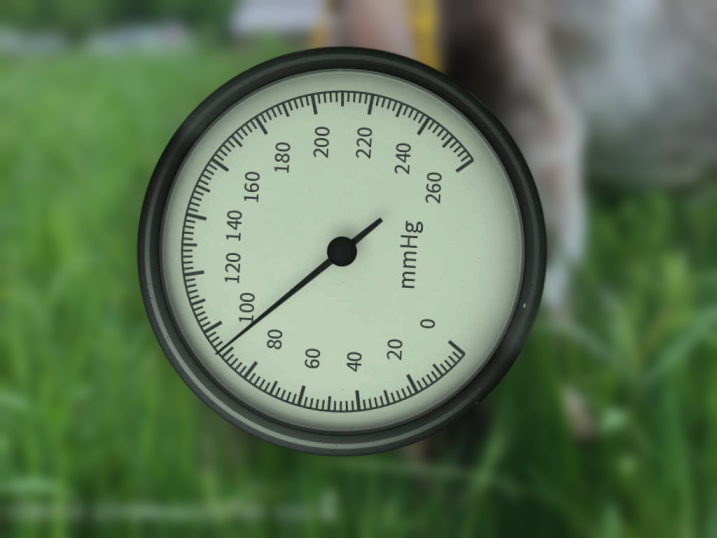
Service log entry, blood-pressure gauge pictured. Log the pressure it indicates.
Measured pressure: 92 mmHg
